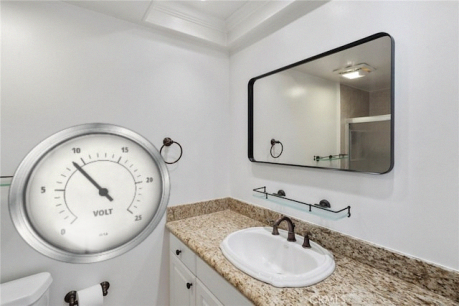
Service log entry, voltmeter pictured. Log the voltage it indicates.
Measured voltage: 9 V
